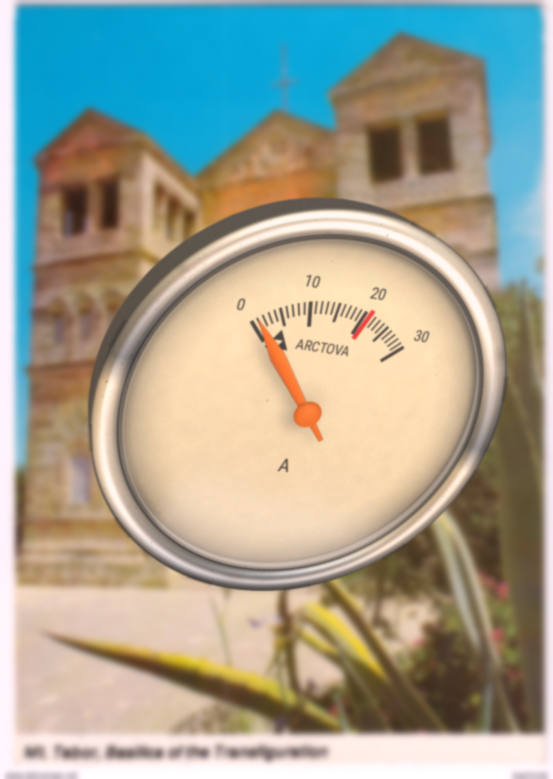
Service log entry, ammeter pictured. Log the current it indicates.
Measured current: 1 A
